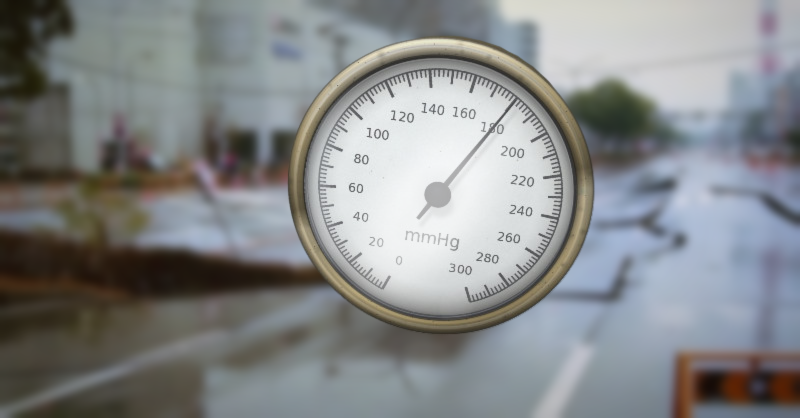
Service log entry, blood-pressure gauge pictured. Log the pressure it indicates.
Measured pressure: 180 mmHg
